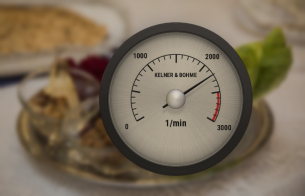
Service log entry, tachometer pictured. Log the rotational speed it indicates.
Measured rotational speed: 2200 rpm
